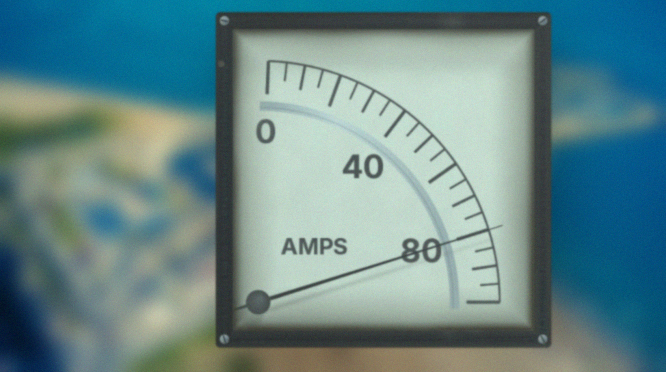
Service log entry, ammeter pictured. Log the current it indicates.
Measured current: 80 A
